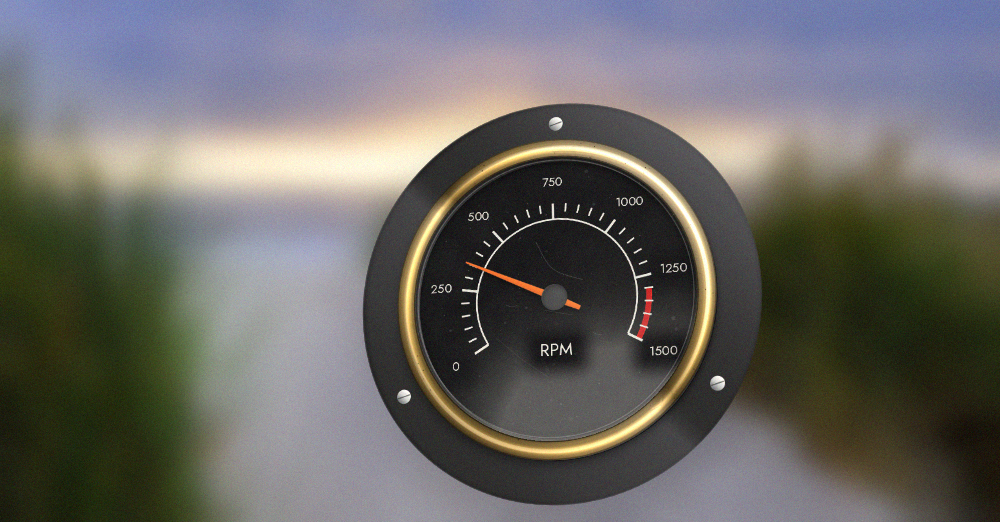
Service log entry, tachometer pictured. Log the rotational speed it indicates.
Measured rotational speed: 350 rpm
